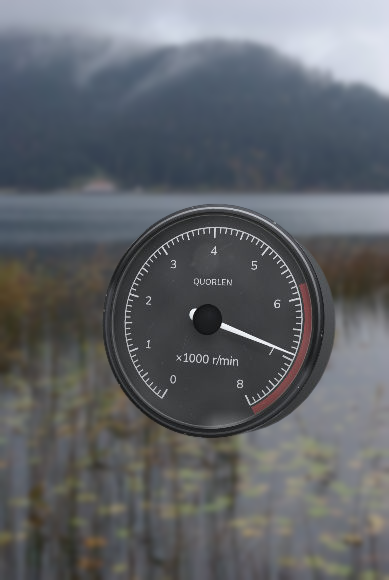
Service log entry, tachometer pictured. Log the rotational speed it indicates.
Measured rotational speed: 6900 rpm
